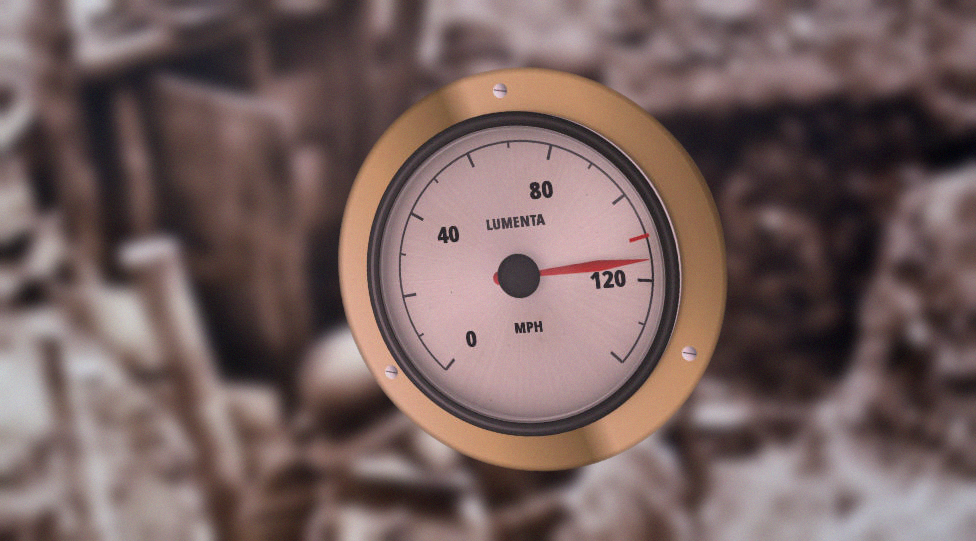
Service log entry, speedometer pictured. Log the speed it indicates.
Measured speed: 115 mph
